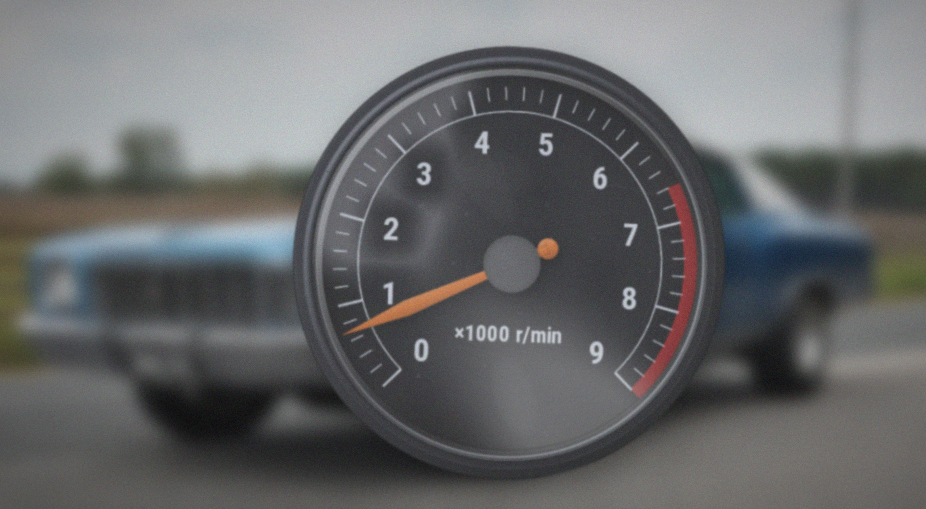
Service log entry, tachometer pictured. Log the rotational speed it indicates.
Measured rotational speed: 700 rpm
